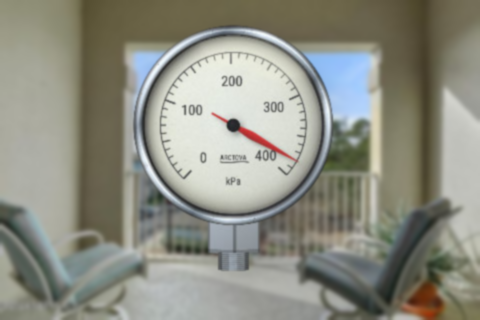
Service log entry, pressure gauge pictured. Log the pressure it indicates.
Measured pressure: 380 kPa
